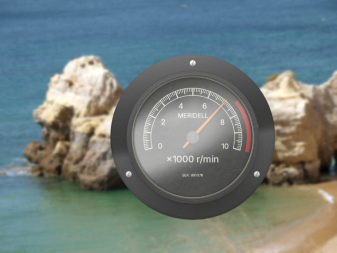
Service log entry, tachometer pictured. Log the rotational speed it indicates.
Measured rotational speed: 7000 rpm
